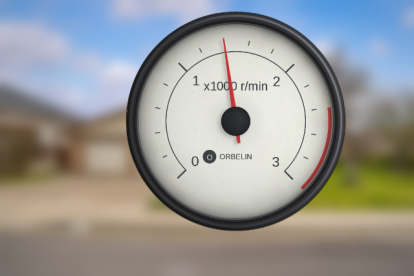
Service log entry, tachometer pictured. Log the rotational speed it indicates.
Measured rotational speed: 1400 rpm
